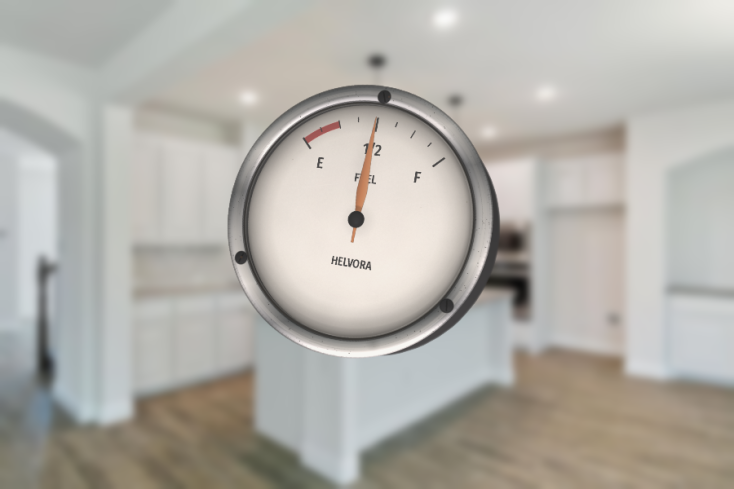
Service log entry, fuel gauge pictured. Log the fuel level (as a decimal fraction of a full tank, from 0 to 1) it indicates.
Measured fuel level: 0.5
